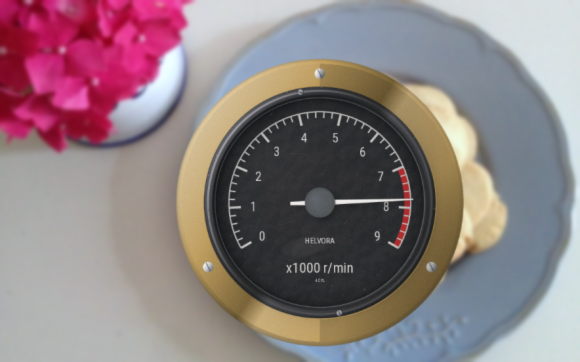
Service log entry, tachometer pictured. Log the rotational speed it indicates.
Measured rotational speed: 7800 rpm
